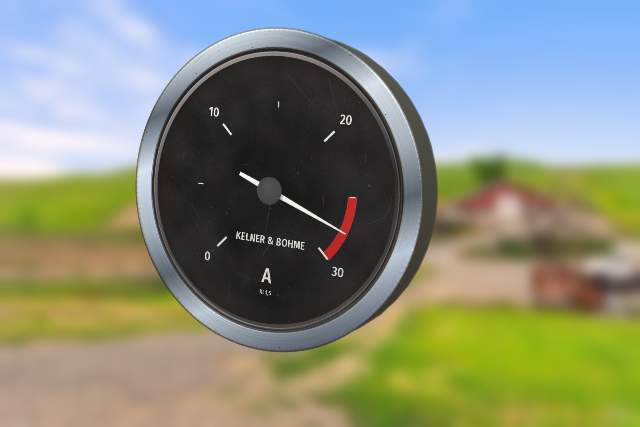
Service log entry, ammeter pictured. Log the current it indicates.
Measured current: 27.5 A
